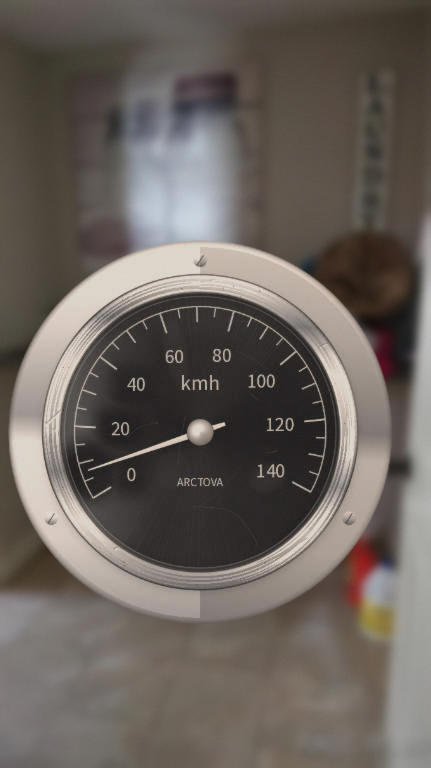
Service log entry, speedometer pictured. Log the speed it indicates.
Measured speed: 7.5 km/h
